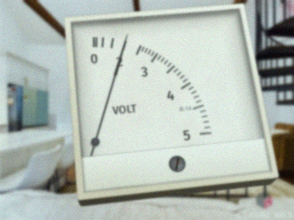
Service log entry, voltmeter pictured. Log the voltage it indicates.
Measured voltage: 2 V
